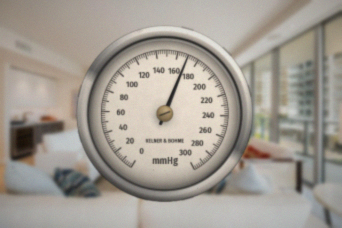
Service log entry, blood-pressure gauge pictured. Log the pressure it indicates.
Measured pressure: 170 mmHg
